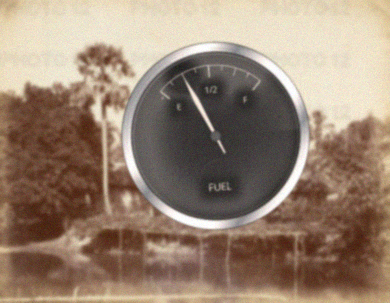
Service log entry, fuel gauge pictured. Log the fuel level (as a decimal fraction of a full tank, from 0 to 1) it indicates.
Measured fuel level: 0.25
